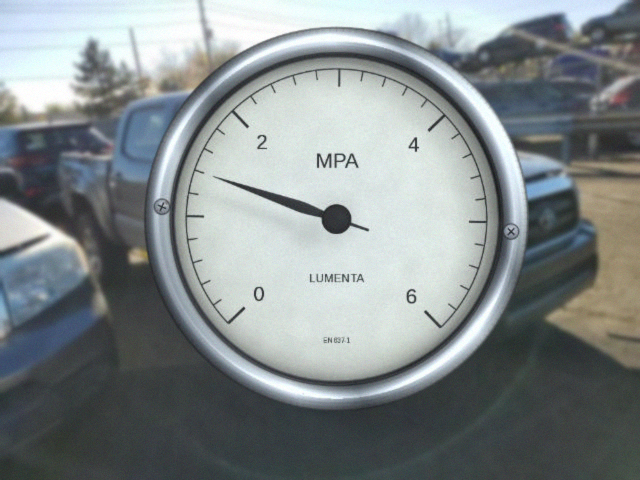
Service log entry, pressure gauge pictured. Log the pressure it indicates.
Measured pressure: 1.4 MPa
